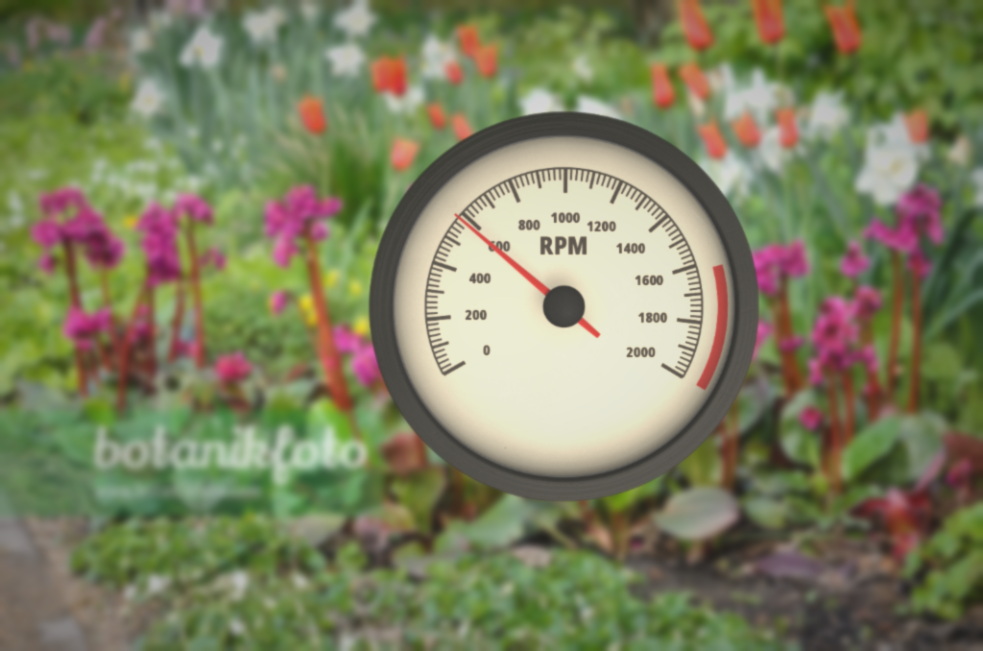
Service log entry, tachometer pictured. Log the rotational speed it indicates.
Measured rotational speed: 580 rpm
